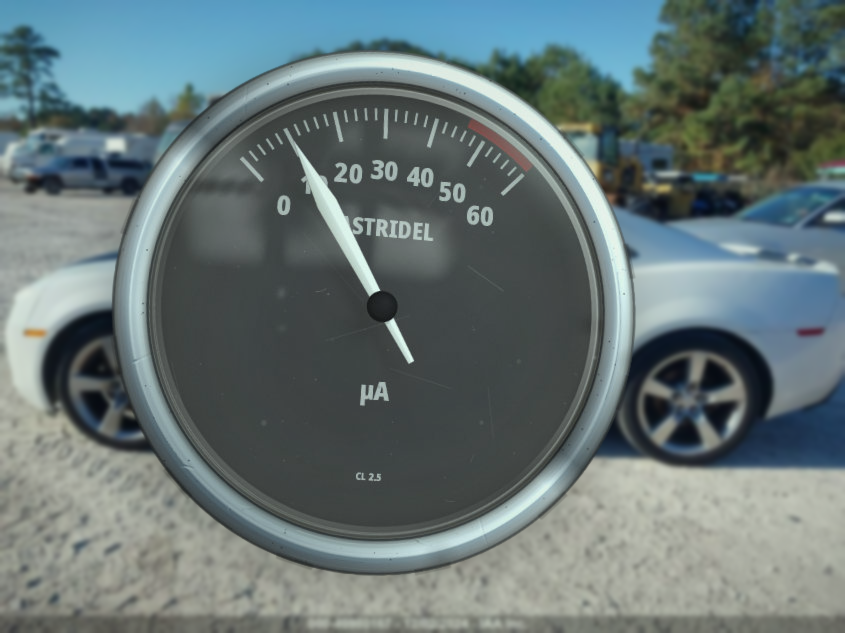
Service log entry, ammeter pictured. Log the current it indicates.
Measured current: 10 µA
